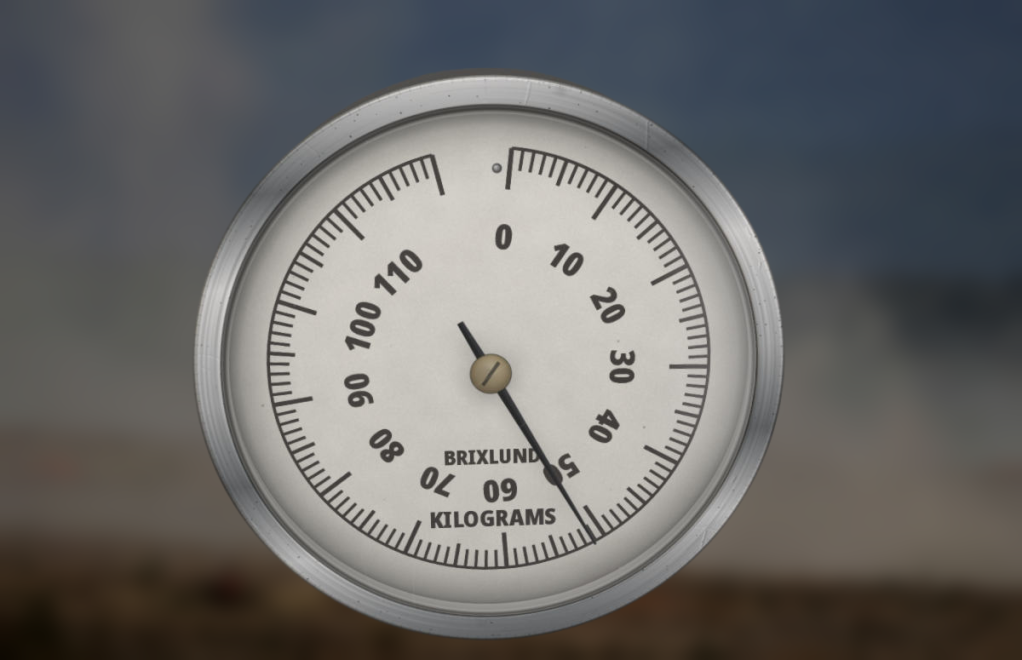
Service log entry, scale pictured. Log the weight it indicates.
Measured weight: 51 kg
